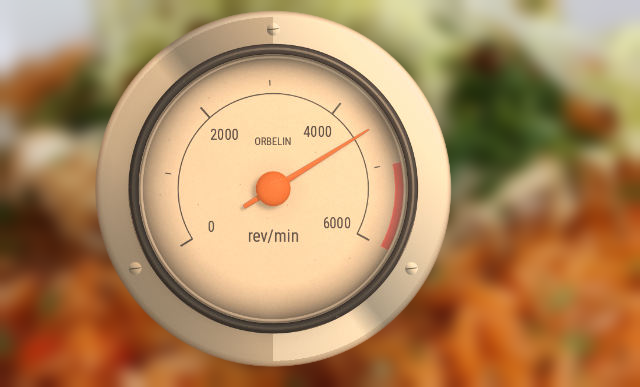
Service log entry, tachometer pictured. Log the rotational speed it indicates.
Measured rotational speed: 4500 rpm
